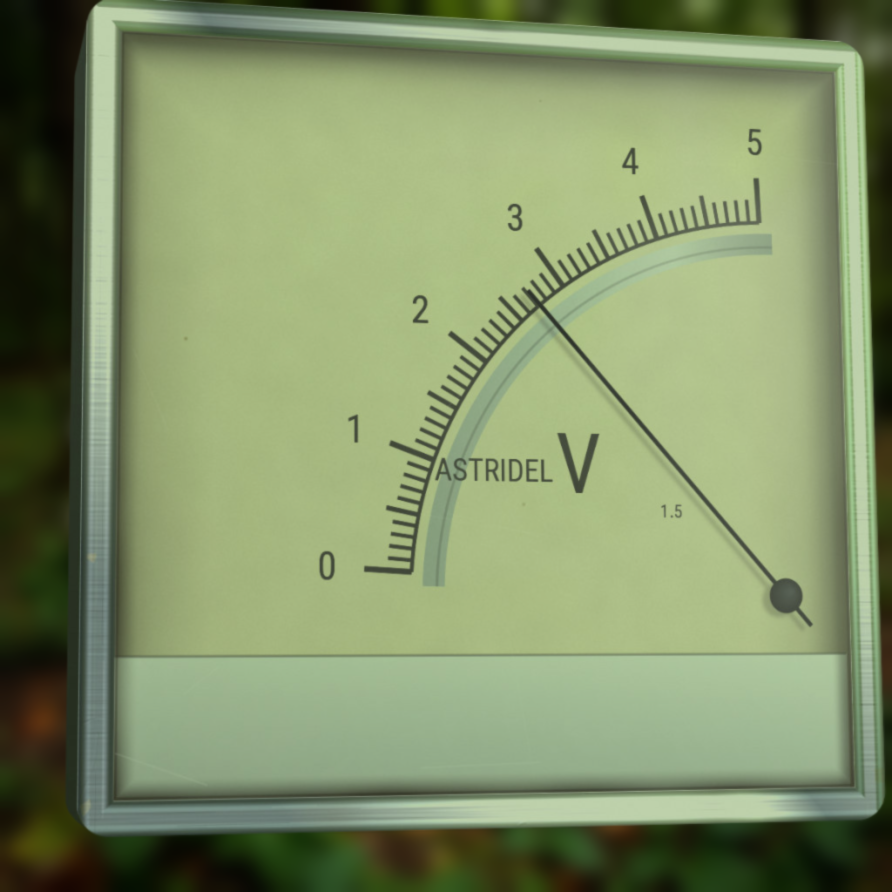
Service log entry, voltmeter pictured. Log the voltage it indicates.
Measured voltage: 2.7 V
